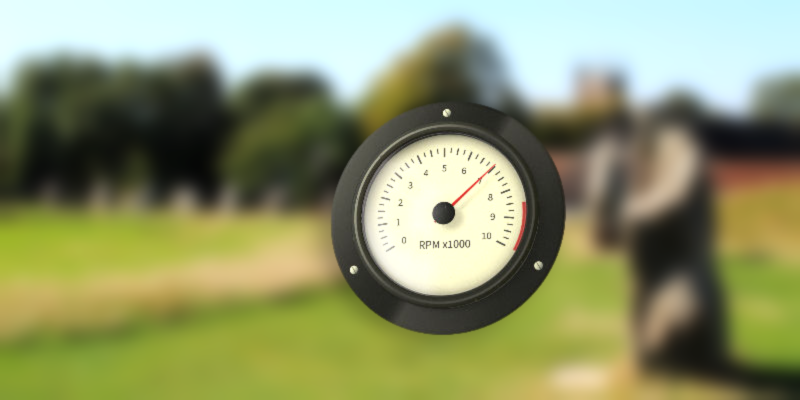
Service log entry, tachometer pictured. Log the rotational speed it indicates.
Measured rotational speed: 7000 rpm
